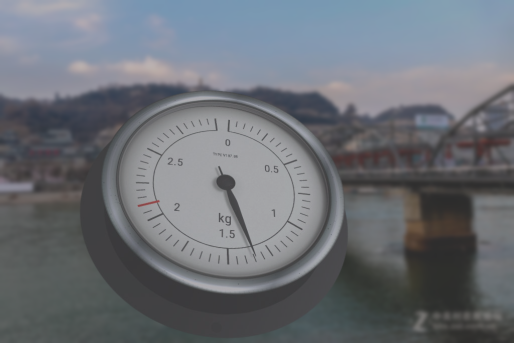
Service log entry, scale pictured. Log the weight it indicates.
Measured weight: 1.35 kg
